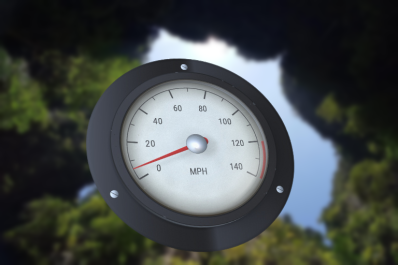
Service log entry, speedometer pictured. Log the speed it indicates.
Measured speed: 5 mph
